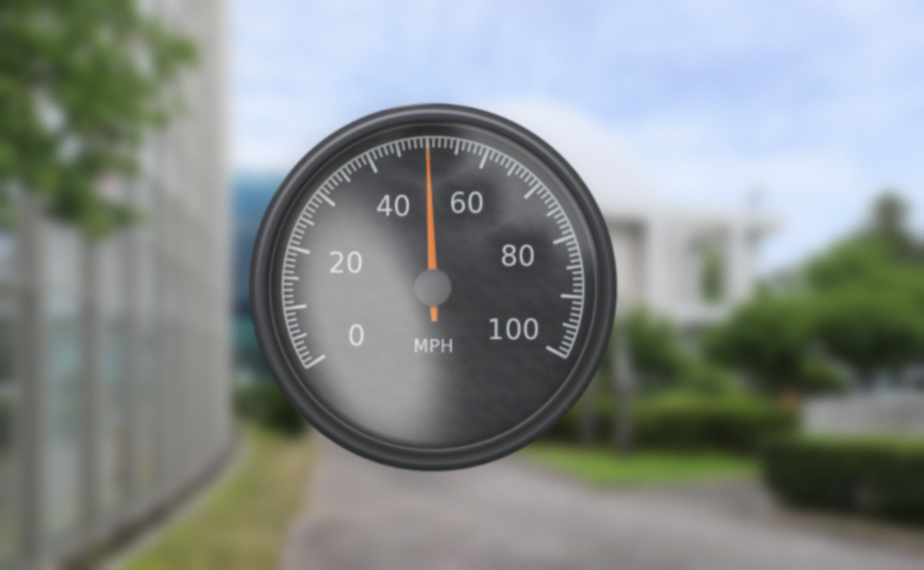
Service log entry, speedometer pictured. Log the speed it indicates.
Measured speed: 50 mph
